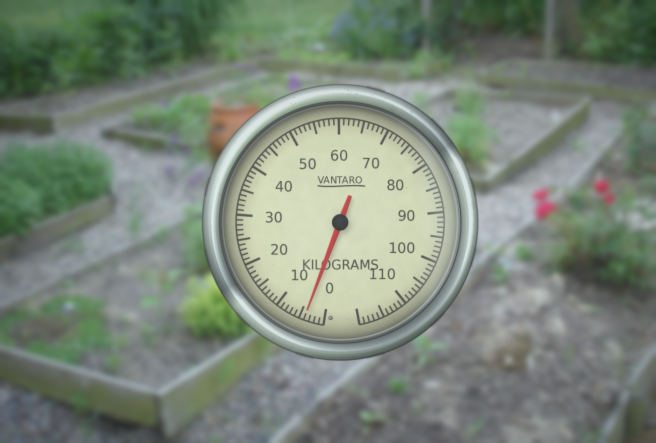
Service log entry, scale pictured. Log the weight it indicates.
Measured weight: 4 kg
